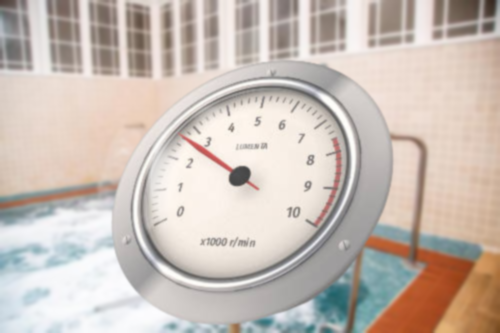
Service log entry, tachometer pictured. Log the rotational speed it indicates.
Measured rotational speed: 2600 rpm
